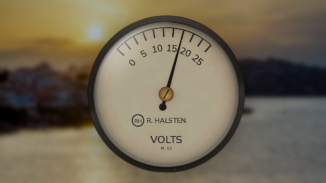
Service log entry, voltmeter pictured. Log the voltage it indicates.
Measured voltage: 17.5 V
